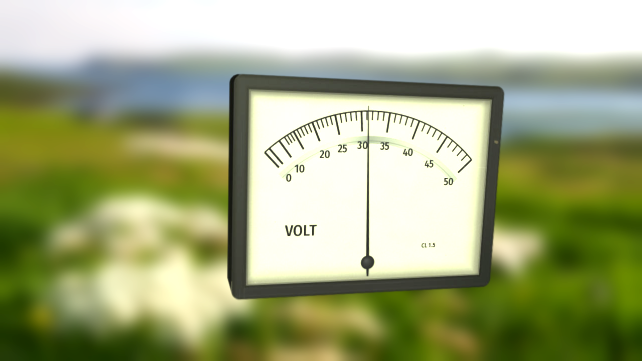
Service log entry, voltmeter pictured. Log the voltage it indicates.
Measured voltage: 31 V
